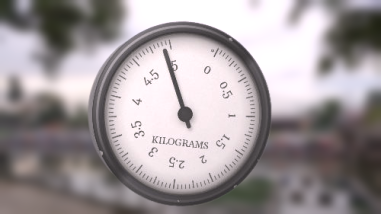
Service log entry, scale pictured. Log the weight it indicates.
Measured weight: 4.9 kg
